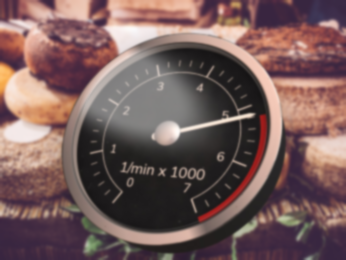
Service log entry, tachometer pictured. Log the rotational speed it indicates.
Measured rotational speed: 5200 rpm
